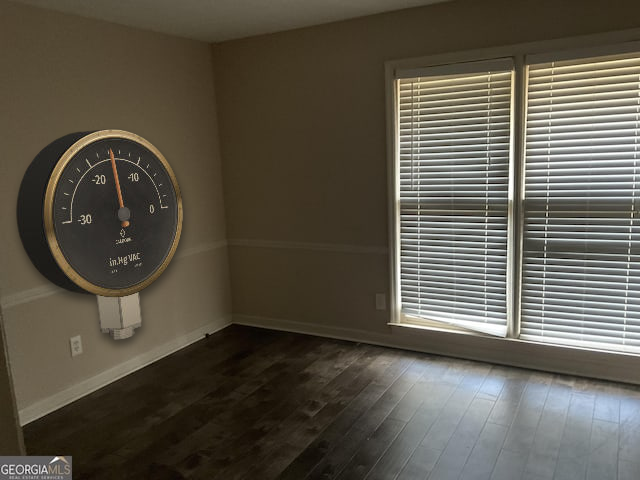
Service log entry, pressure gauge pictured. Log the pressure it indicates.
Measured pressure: -16 inHg
